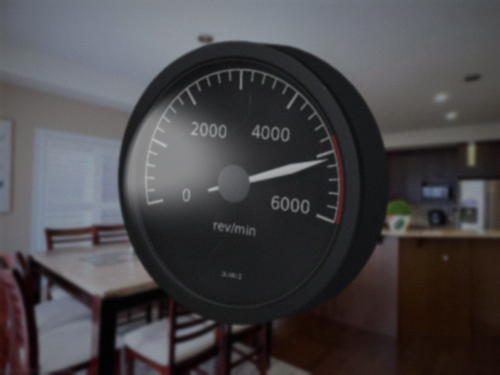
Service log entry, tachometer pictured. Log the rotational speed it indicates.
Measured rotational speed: 5100 rpm
